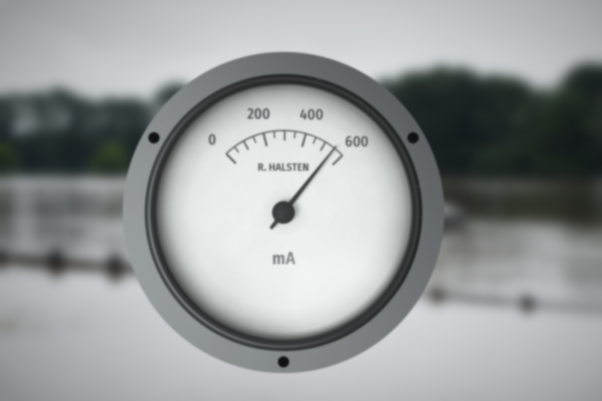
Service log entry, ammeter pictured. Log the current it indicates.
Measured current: 550 mA
